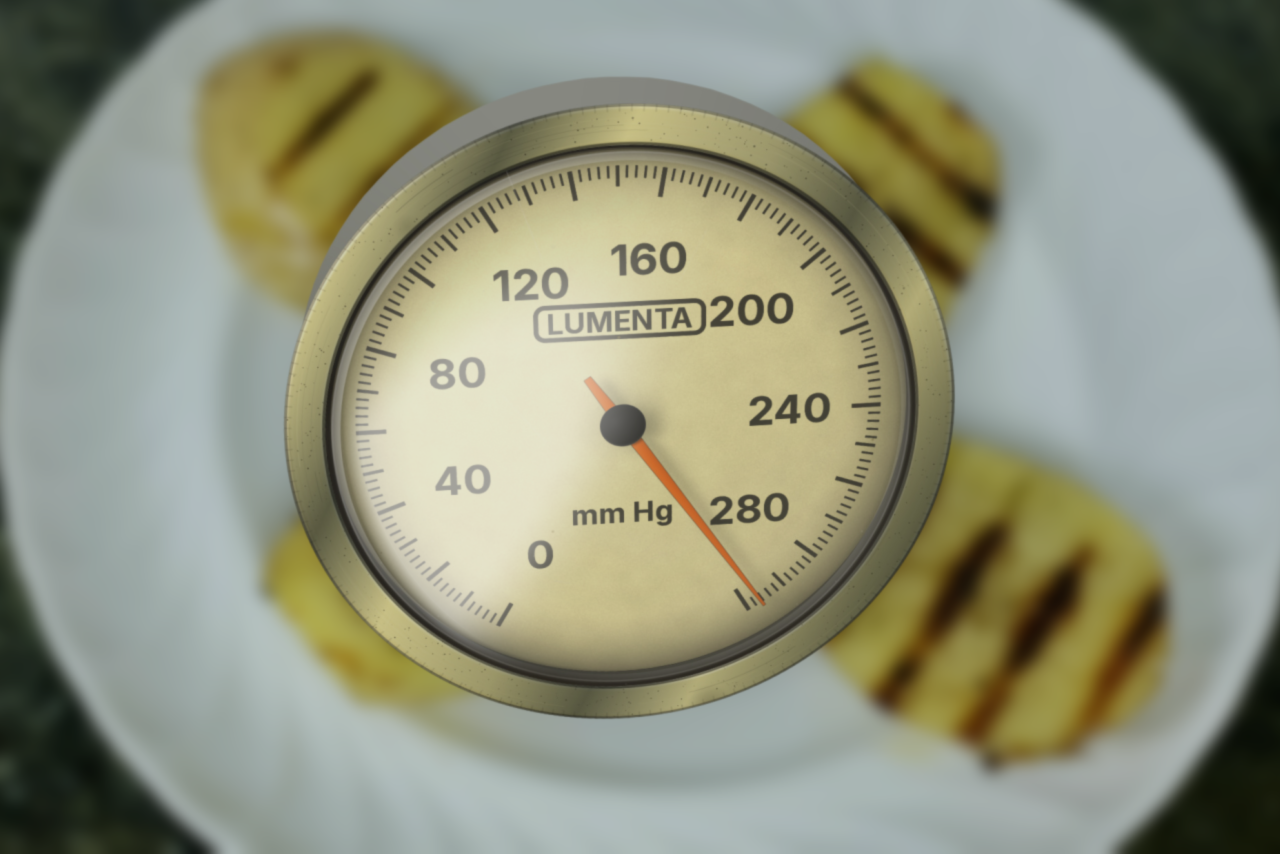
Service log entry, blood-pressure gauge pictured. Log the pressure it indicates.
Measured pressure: 296 mmHg
